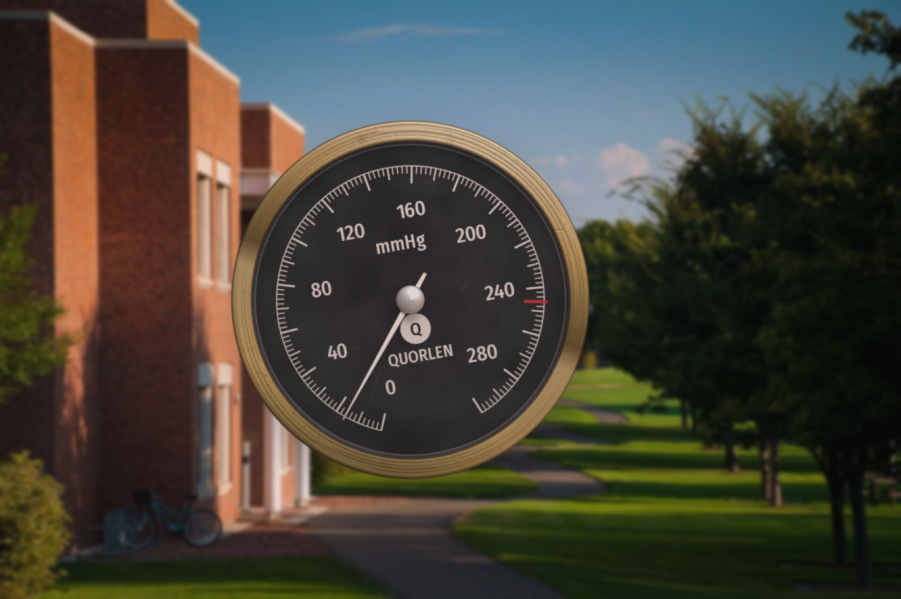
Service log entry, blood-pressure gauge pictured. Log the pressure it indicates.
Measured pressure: 16 mmHg
